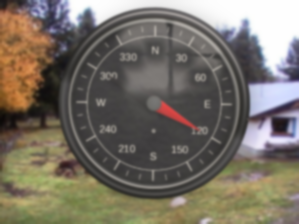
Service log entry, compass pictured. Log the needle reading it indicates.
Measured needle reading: 120 °
